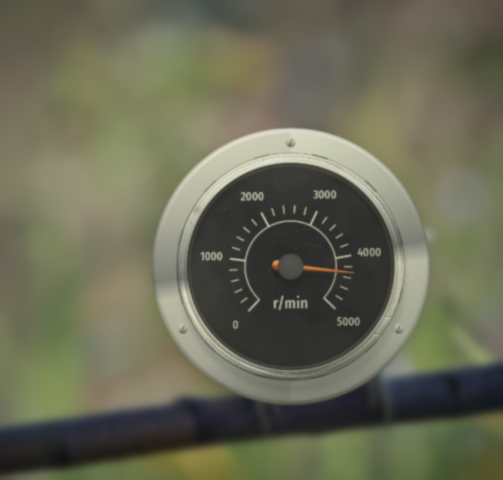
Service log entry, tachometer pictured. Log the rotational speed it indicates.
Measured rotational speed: 4300 rpm
